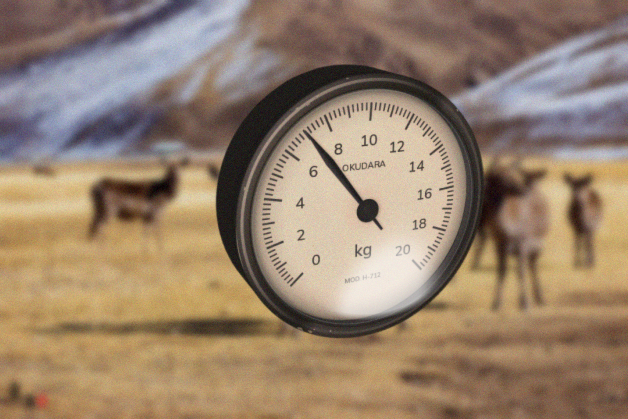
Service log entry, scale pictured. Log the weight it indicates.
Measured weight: 7 kg
